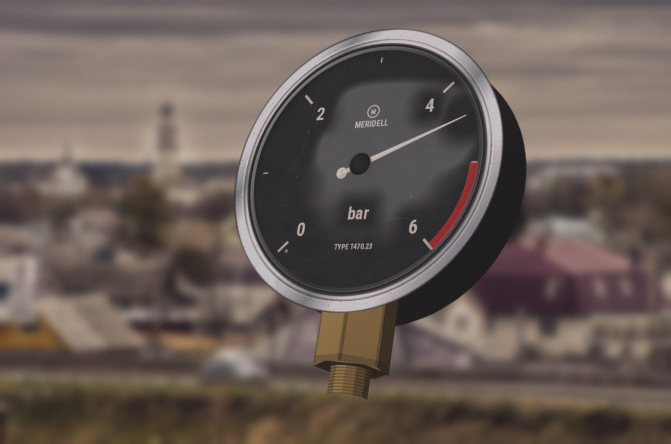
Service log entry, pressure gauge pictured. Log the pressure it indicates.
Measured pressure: 4.5 bar
